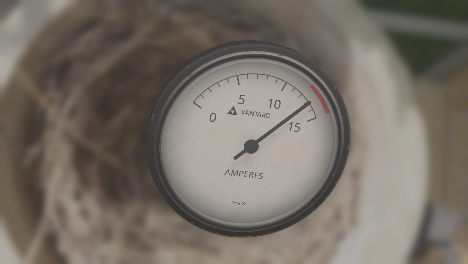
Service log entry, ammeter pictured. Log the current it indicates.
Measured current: 13 A
